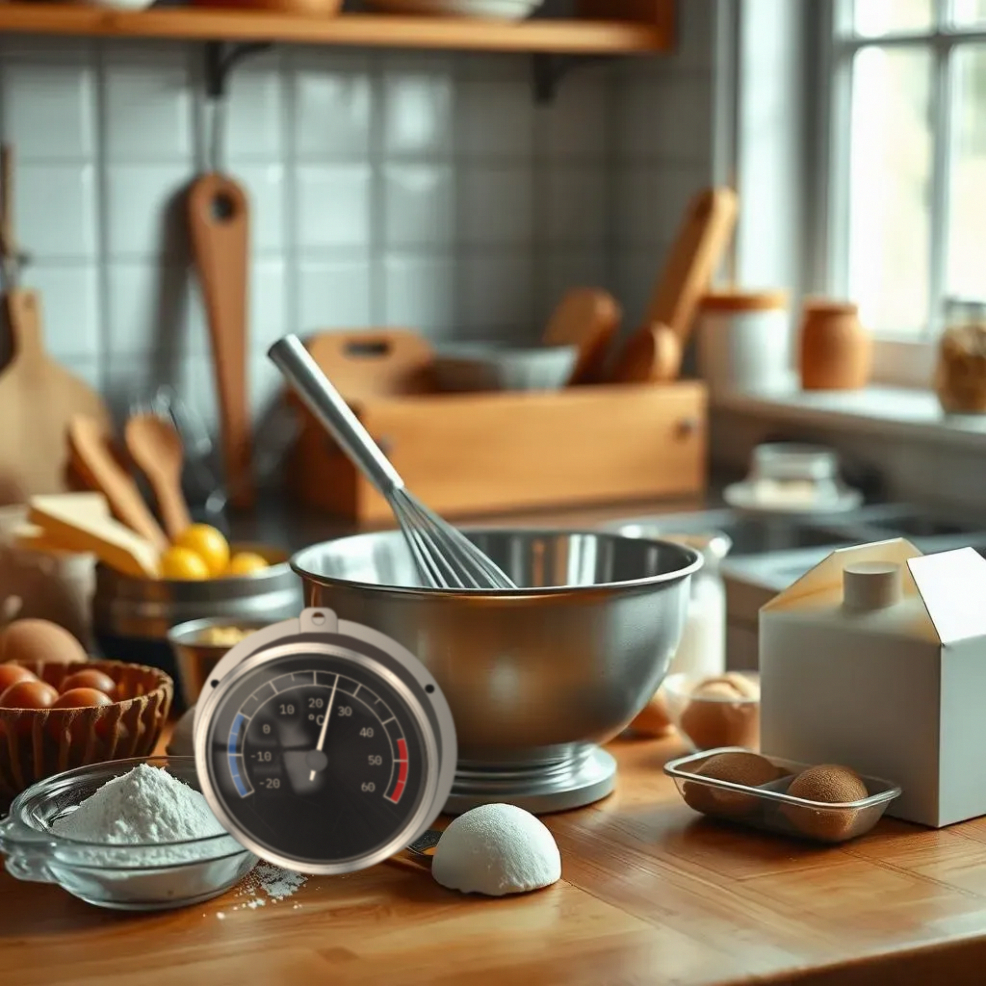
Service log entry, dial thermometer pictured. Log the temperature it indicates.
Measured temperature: 25 °C
